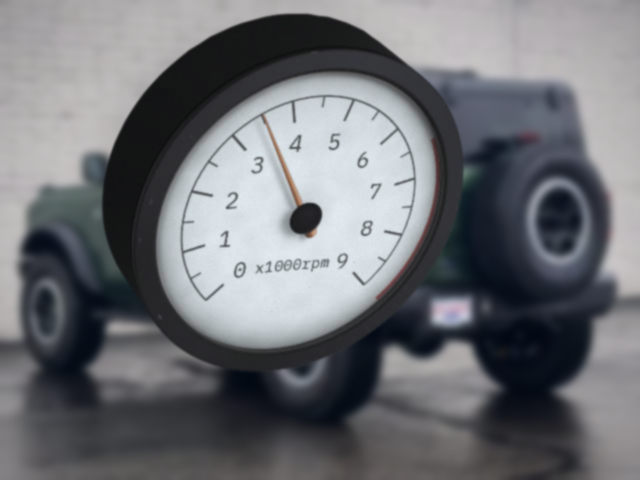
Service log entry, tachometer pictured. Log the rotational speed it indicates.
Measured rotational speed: 3500 rpm
